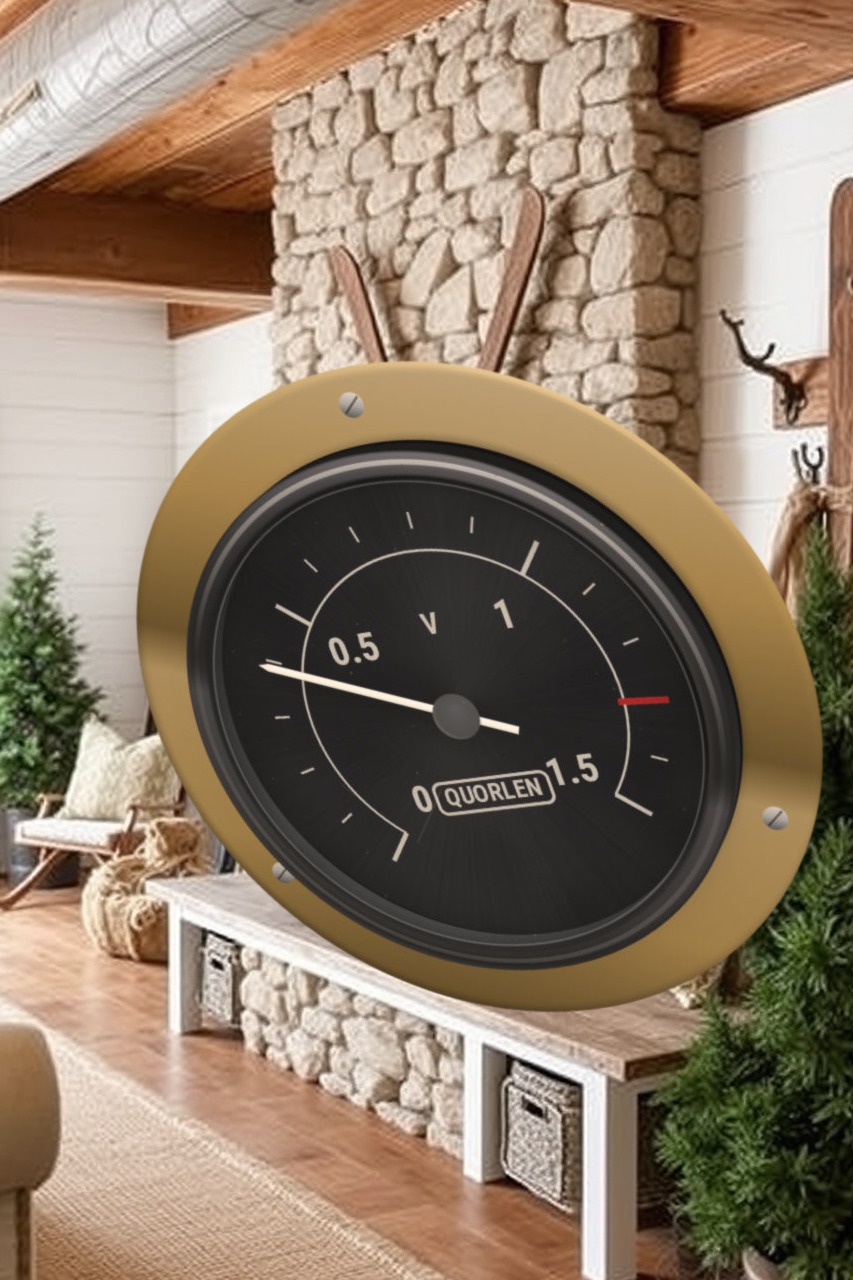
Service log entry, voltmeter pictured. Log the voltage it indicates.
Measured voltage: 0.4 V
